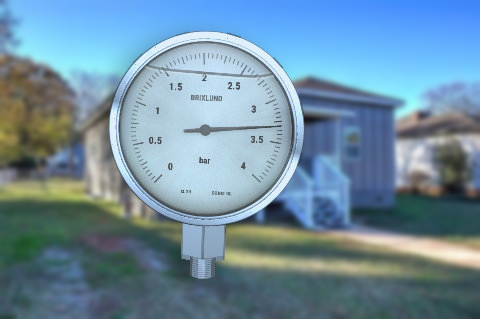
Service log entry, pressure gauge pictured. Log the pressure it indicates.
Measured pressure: 3.3 bar
